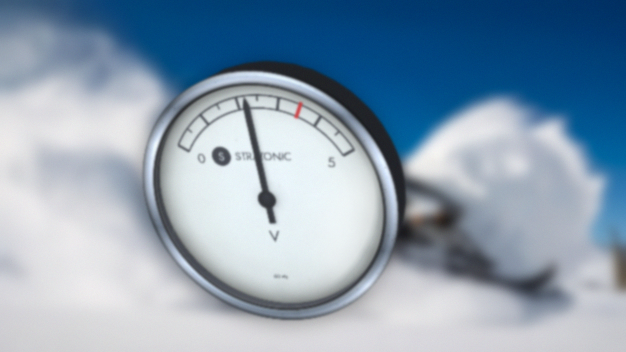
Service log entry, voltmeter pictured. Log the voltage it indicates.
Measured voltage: 2.25 V
